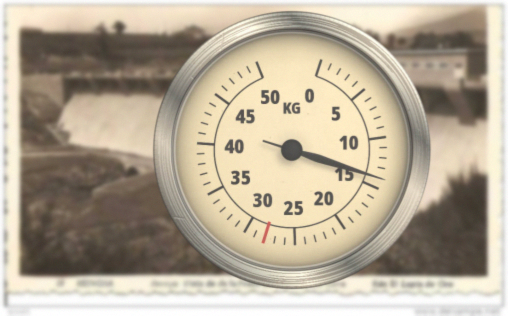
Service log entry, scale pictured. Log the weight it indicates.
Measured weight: 14 kg
